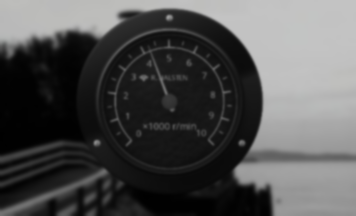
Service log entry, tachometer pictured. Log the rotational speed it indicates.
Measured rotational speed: 4250 rpm
